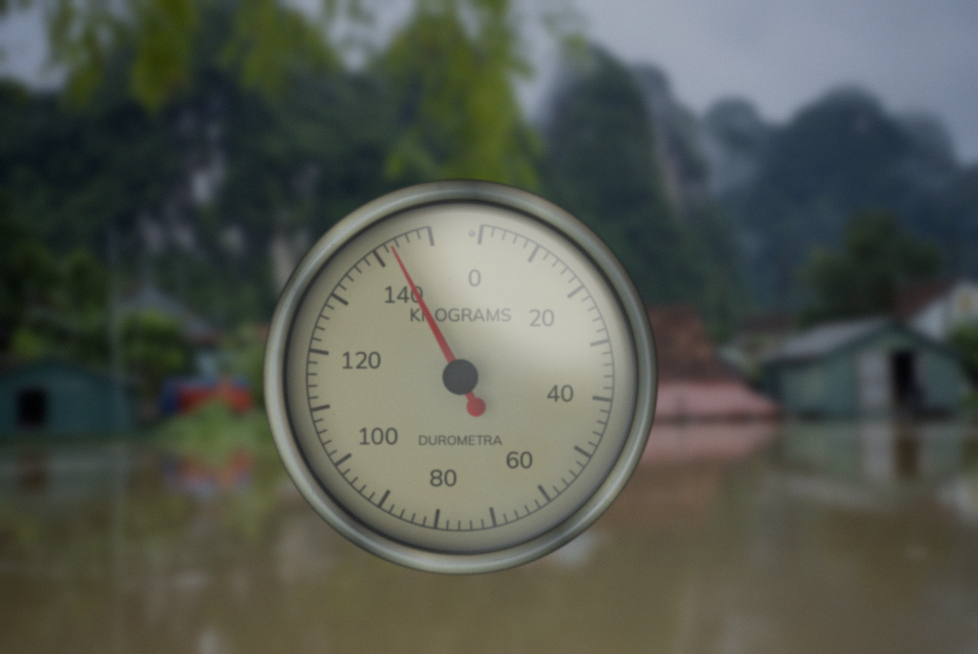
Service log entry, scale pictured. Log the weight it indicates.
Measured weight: 143 kg
